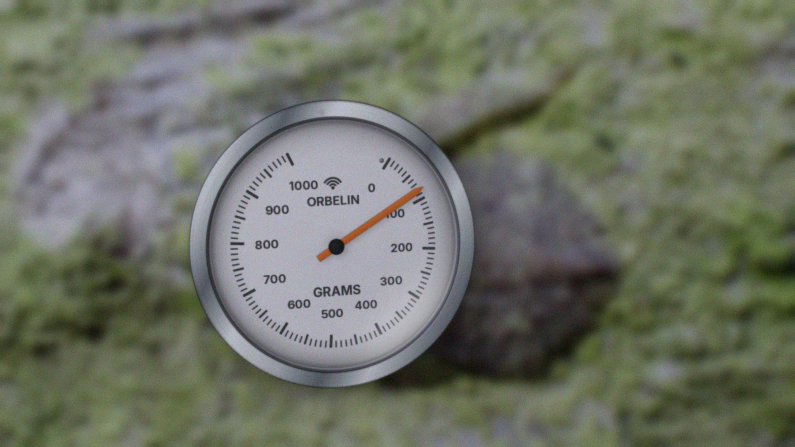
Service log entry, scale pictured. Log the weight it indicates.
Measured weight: 80 g
